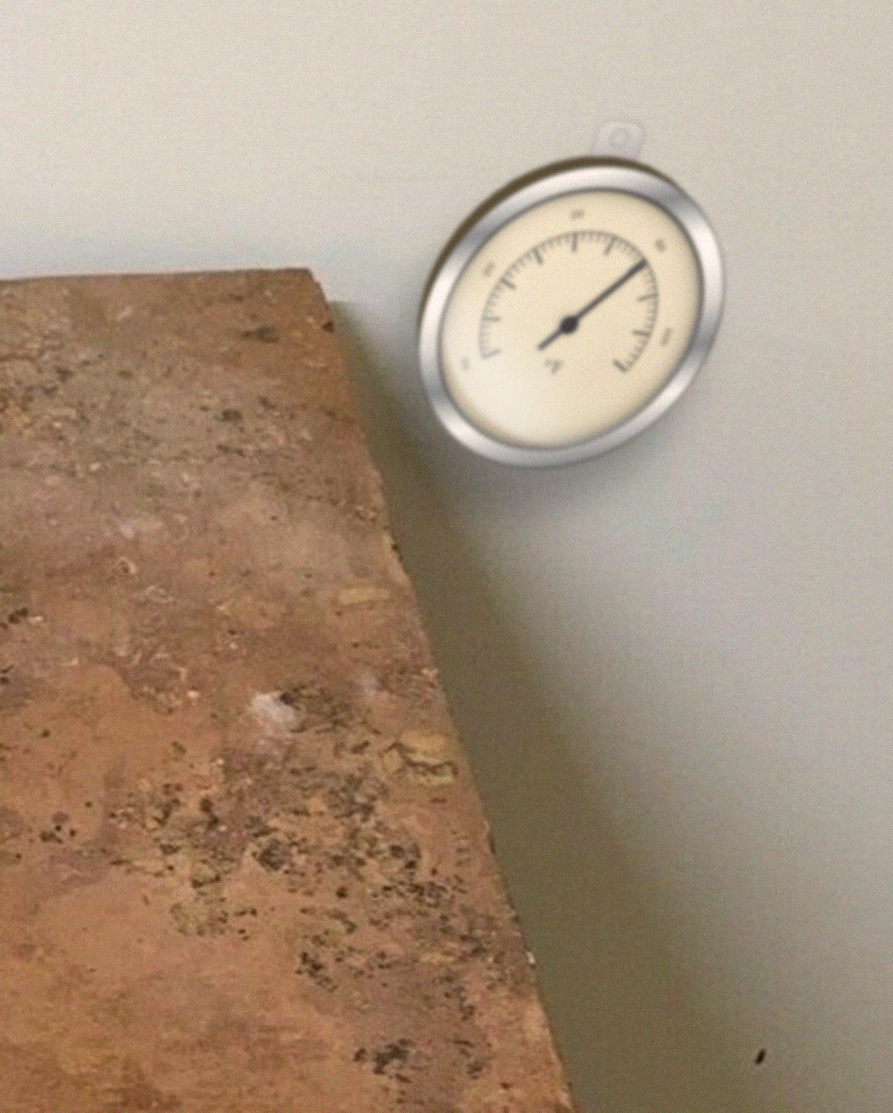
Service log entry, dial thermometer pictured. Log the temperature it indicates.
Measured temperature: 60 °F
